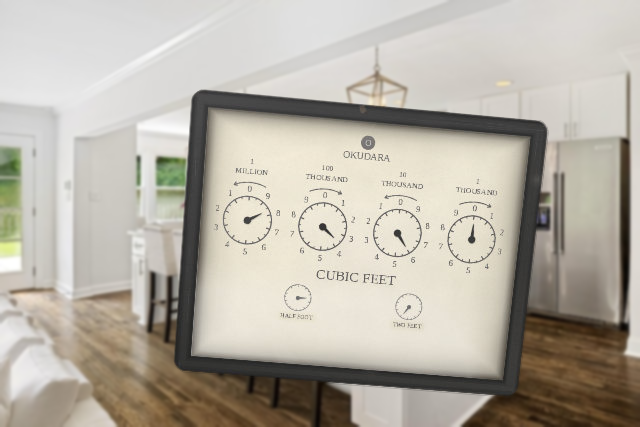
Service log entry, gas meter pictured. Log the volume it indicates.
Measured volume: 836000 ft³
